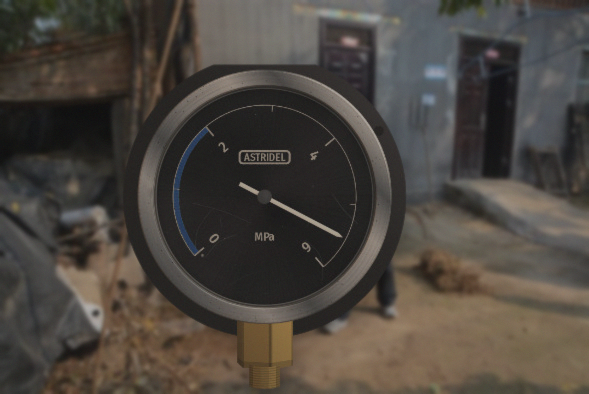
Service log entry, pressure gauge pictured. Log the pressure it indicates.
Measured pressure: 5.5 MPa
